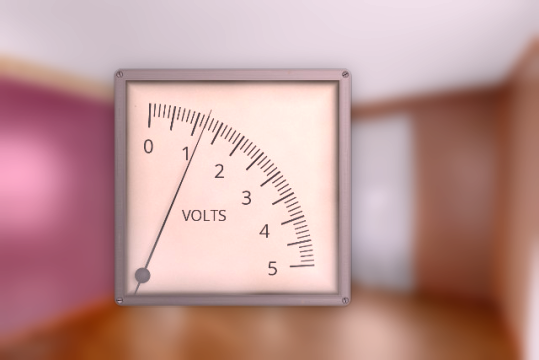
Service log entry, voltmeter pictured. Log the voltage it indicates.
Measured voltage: 1.2 V
